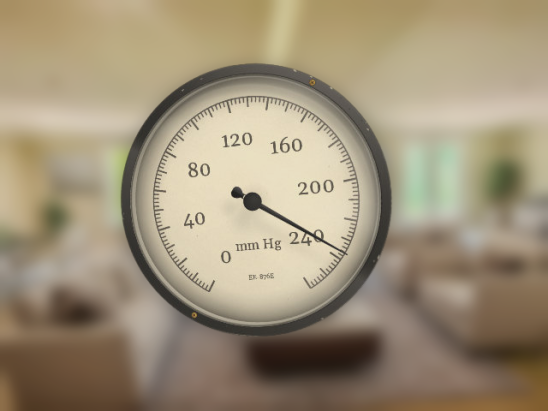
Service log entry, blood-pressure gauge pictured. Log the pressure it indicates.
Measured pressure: 236 mmHg
